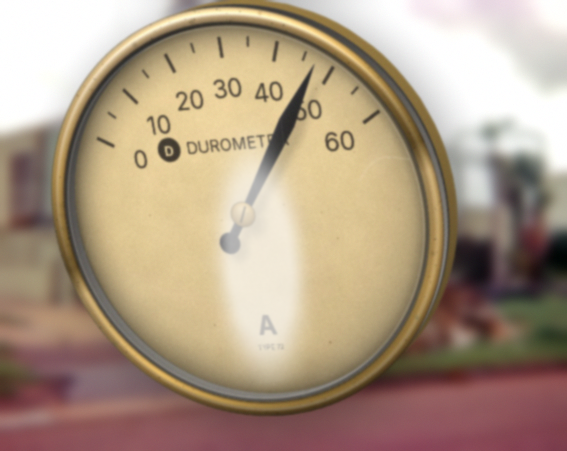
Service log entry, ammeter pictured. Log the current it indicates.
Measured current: 47.5 A
